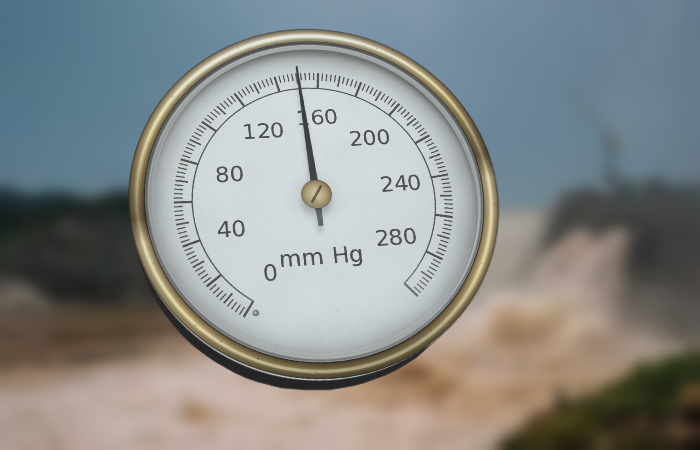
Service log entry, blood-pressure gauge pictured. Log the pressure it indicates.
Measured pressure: 150 mmHg
